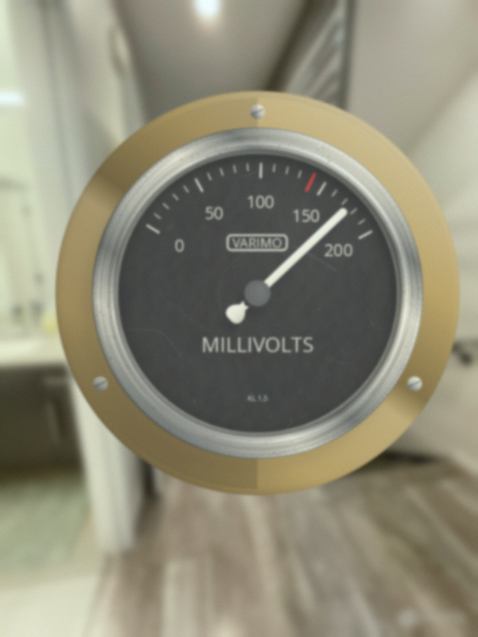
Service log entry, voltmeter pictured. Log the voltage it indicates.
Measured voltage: 175 mV
